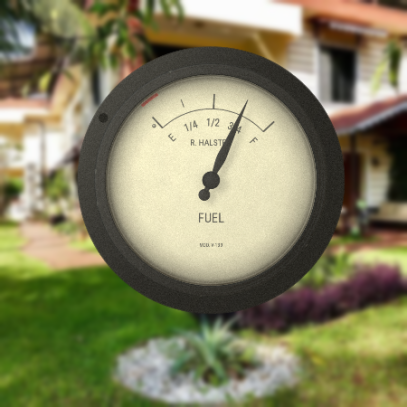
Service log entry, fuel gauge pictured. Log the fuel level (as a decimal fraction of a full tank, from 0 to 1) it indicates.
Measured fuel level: 0.75
